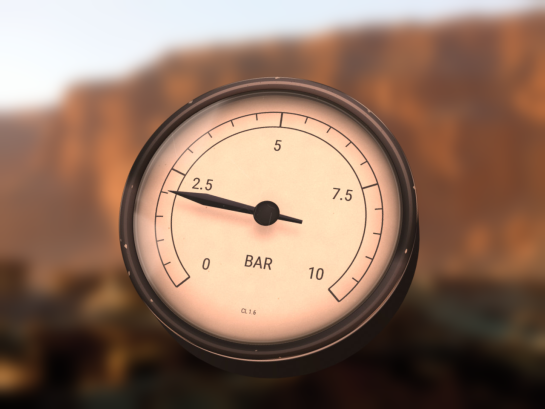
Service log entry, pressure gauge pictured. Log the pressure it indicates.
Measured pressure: 2 bar
